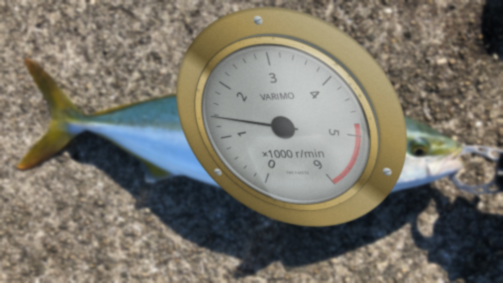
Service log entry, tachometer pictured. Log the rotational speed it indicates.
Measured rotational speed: 1400 rpm
